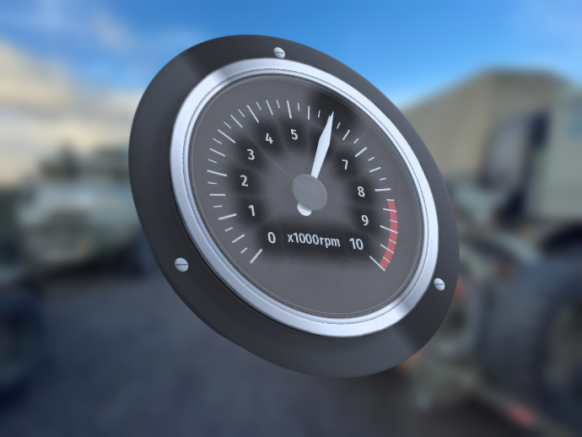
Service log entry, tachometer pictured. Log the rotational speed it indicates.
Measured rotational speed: 6000 rpm
